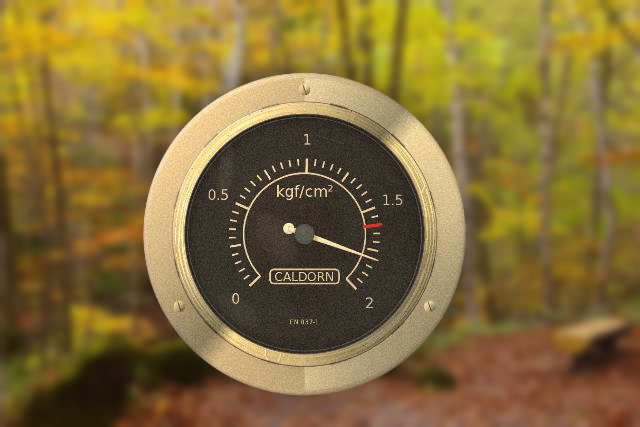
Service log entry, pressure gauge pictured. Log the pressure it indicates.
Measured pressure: 1.8 kg/cm²
